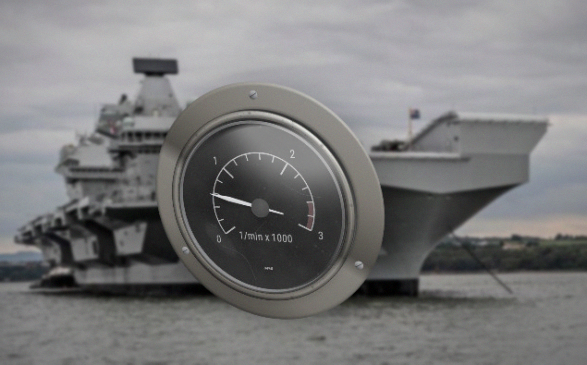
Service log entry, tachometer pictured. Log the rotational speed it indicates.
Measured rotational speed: 600 rpm
